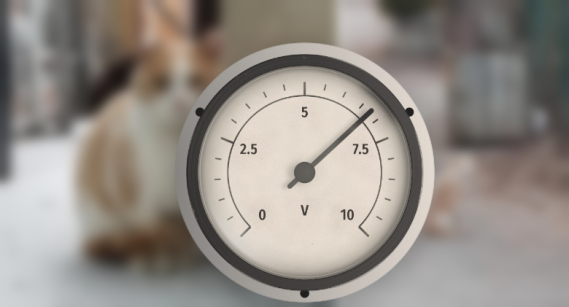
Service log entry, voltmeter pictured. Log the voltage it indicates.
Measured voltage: 6.75 V
